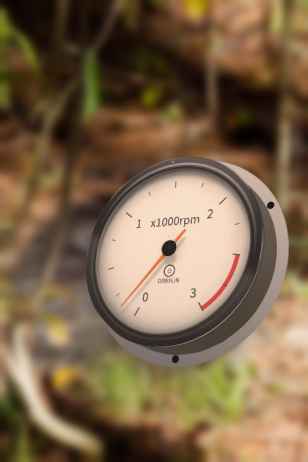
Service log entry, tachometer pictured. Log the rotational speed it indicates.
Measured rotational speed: 125 rpm
